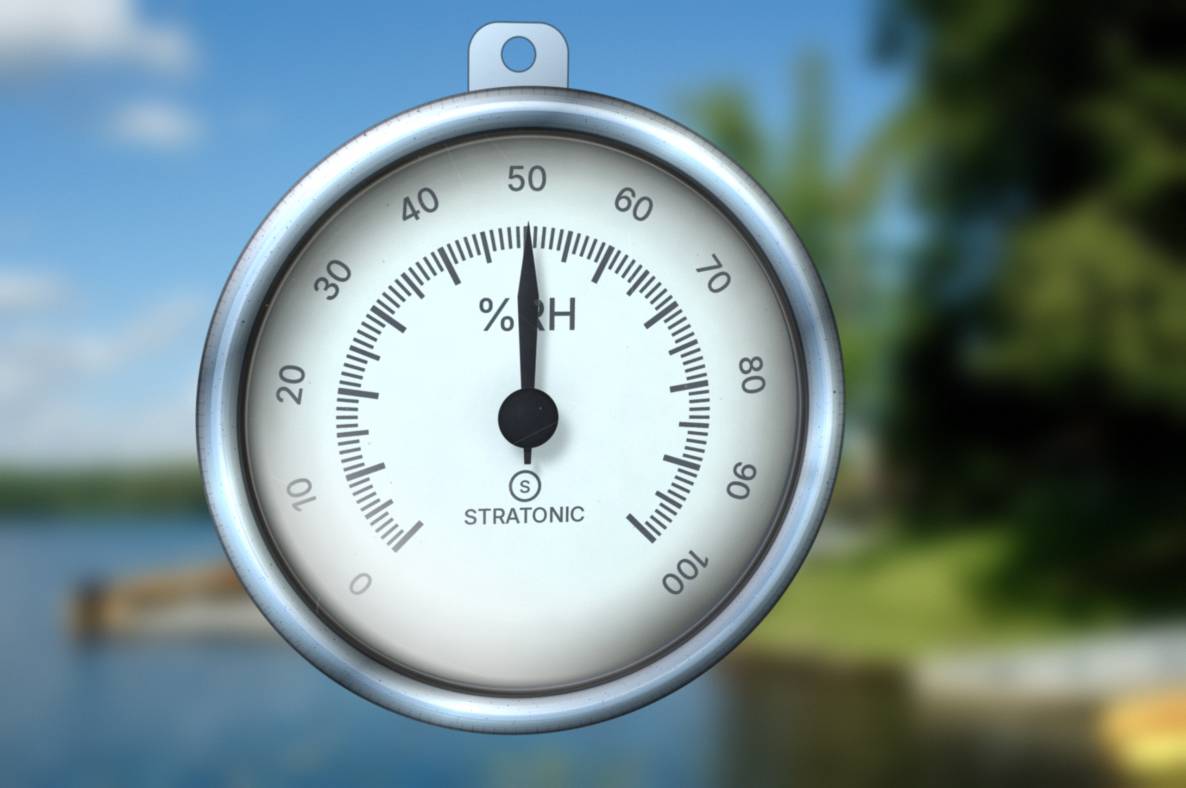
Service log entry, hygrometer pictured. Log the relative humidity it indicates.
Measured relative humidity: 50 %
